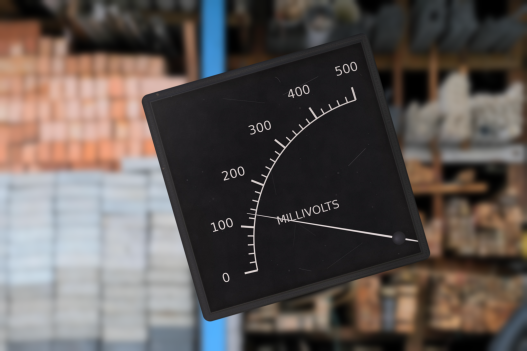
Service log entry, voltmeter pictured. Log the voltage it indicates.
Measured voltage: 130 mV
